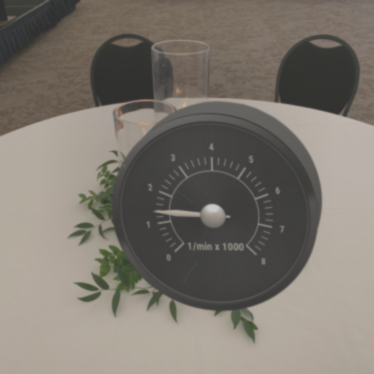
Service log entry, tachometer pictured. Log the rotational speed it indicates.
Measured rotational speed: 1400 rpm
